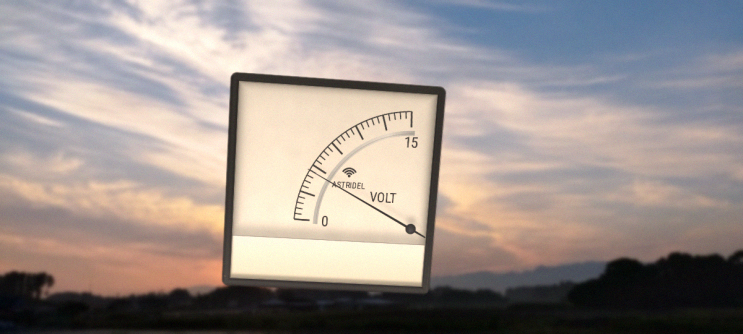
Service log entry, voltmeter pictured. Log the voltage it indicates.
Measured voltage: 4.5 V
